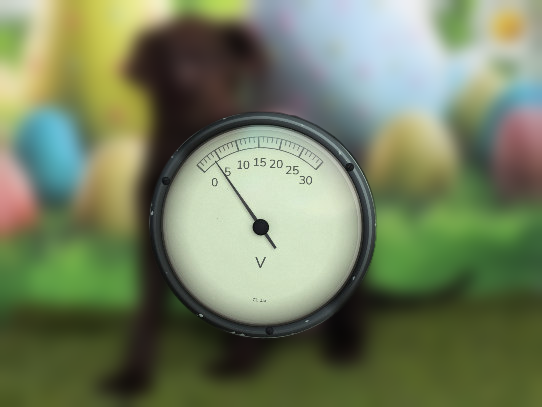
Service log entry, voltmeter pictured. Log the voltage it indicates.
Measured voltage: 4 V
